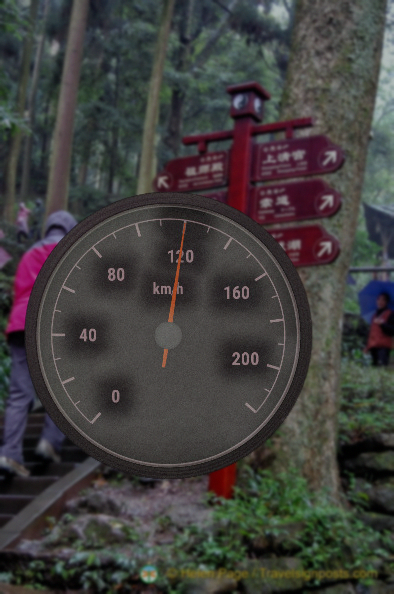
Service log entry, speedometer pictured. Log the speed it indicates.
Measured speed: 120 km/h
